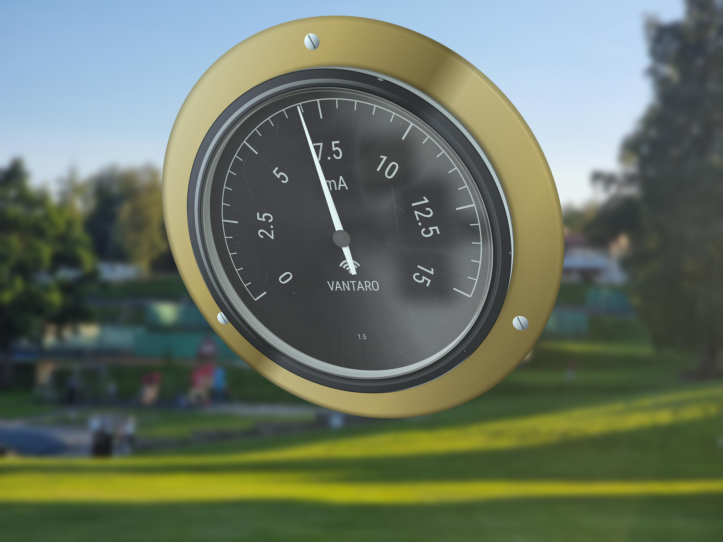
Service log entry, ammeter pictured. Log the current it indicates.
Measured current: 7 mA
